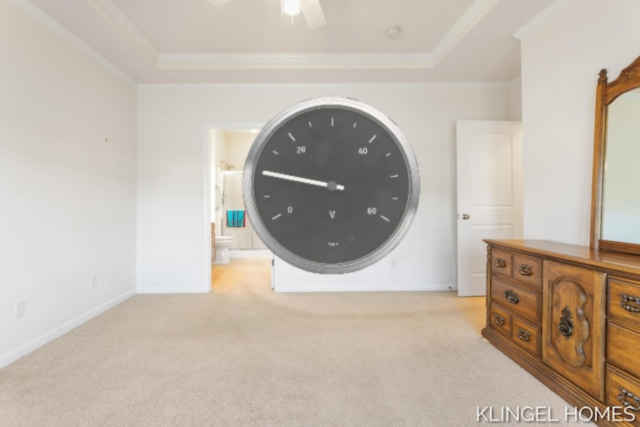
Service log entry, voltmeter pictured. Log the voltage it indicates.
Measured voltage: 10 V
